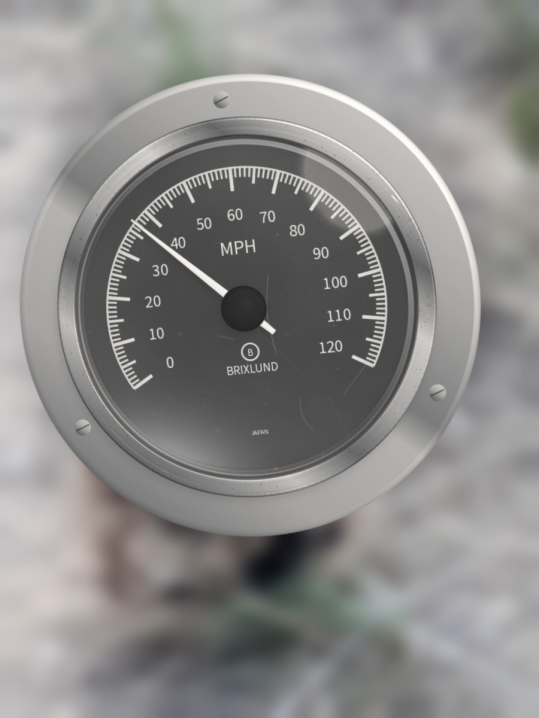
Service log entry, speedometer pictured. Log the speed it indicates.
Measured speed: 37 mph
